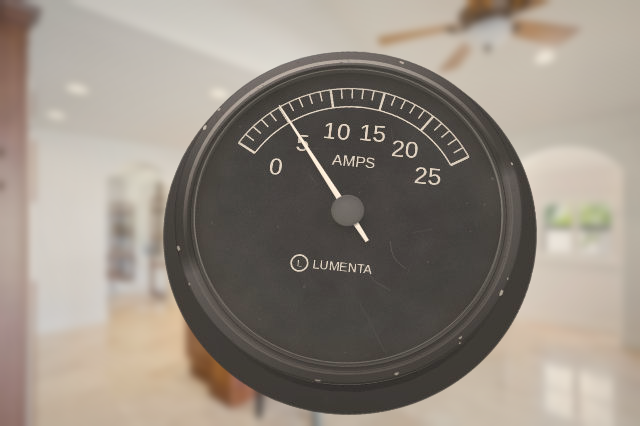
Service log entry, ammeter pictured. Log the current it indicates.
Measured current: 5 A
